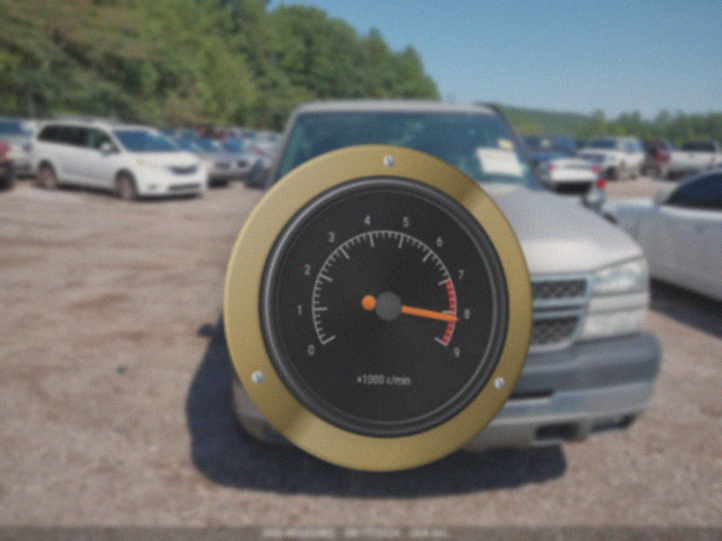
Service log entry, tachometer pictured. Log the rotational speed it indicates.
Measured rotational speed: 8200 rpm
